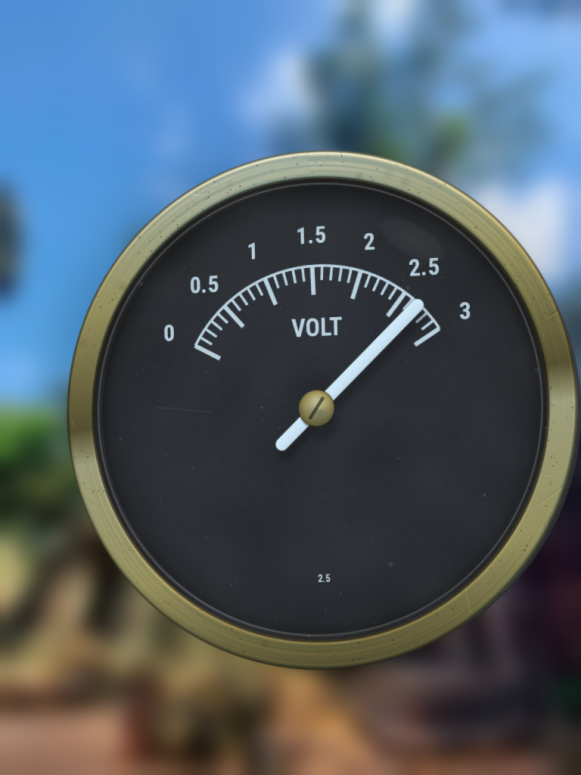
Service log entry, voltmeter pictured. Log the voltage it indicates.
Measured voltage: 2.7 V
